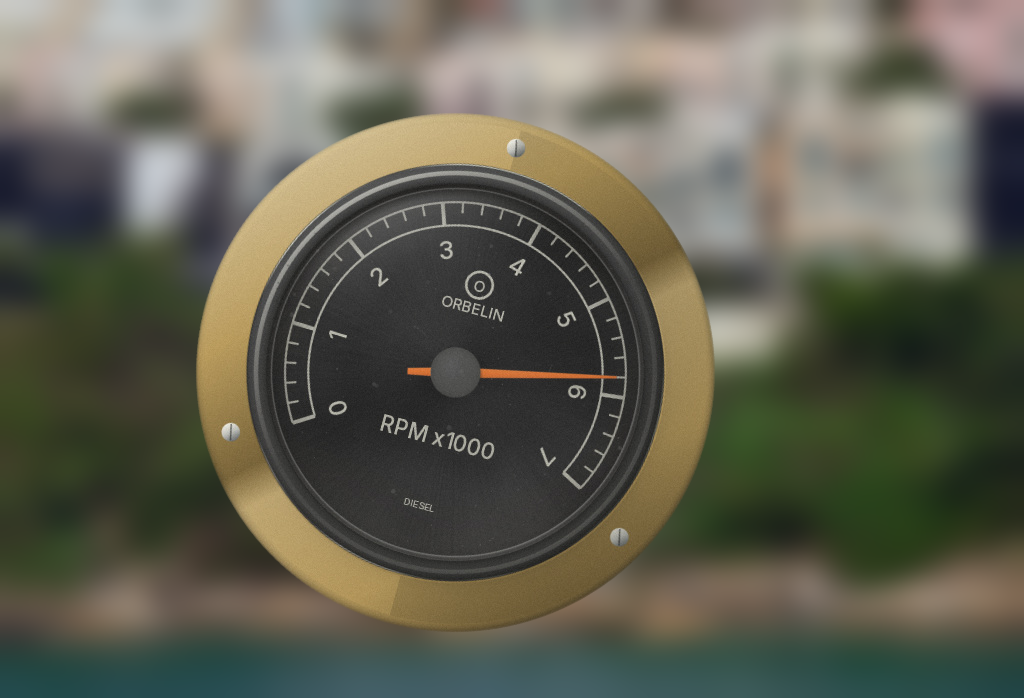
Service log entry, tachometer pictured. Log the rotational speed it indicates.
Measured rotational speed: 5800 rpm
